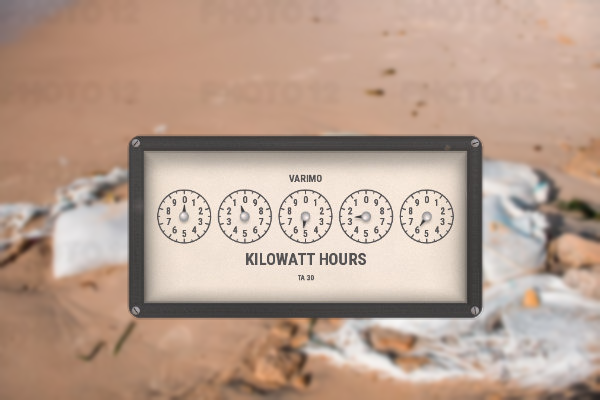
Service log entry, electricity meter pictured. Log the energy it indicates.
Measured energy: 526 kWh
